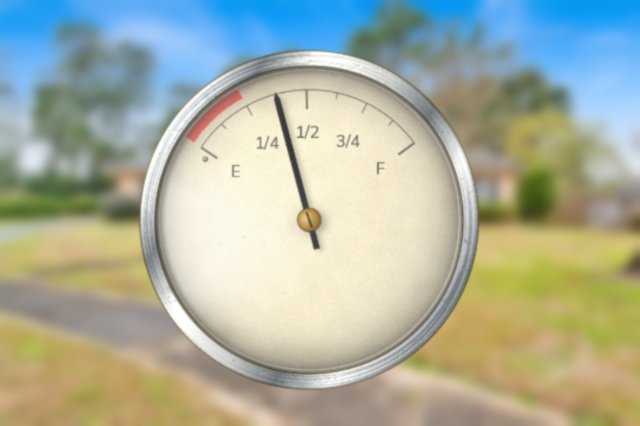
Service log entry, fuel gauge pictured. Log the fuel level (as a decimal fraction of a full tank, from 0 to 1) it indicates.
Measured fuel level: 0.375
